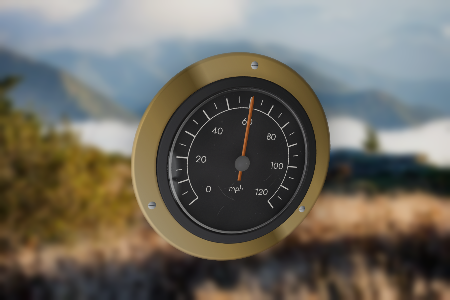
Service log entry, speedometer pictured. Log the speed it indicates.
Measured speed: 60 mph
